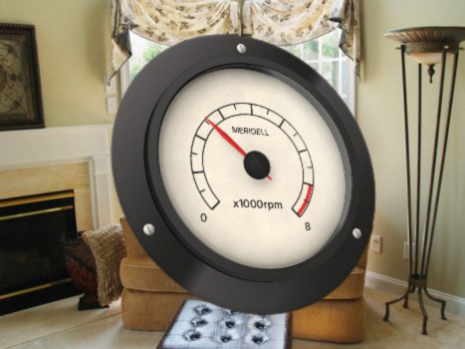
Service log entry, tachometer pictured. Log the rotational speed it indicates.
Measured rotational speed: 2500 rpm
